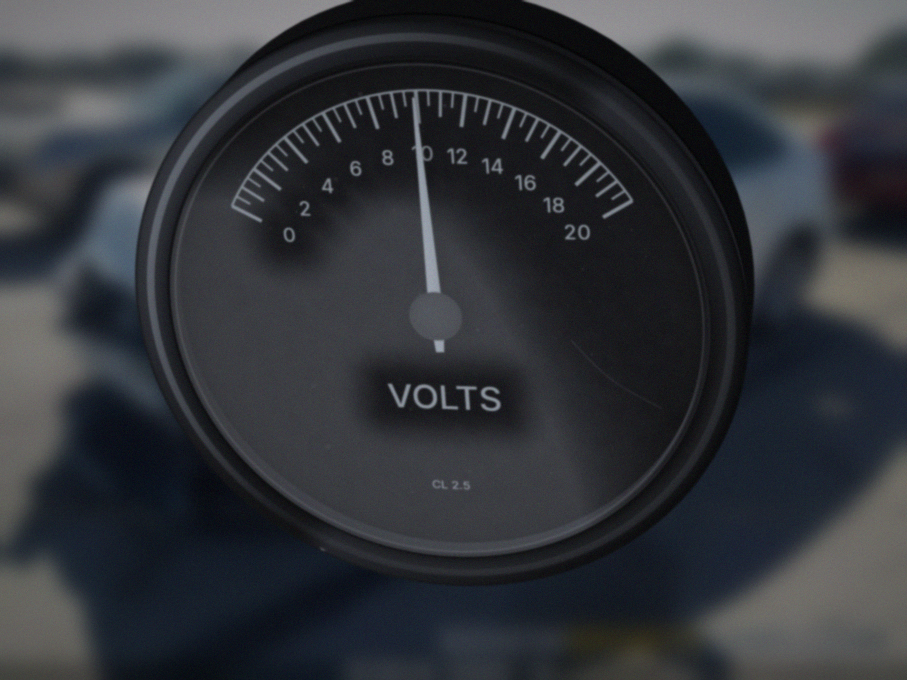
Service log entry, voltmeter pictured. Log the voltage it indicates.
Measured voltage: 10 V
